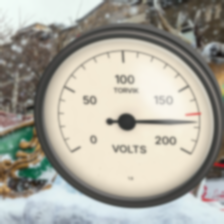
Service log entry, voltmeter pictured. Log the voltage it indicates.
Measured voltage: 175 V
